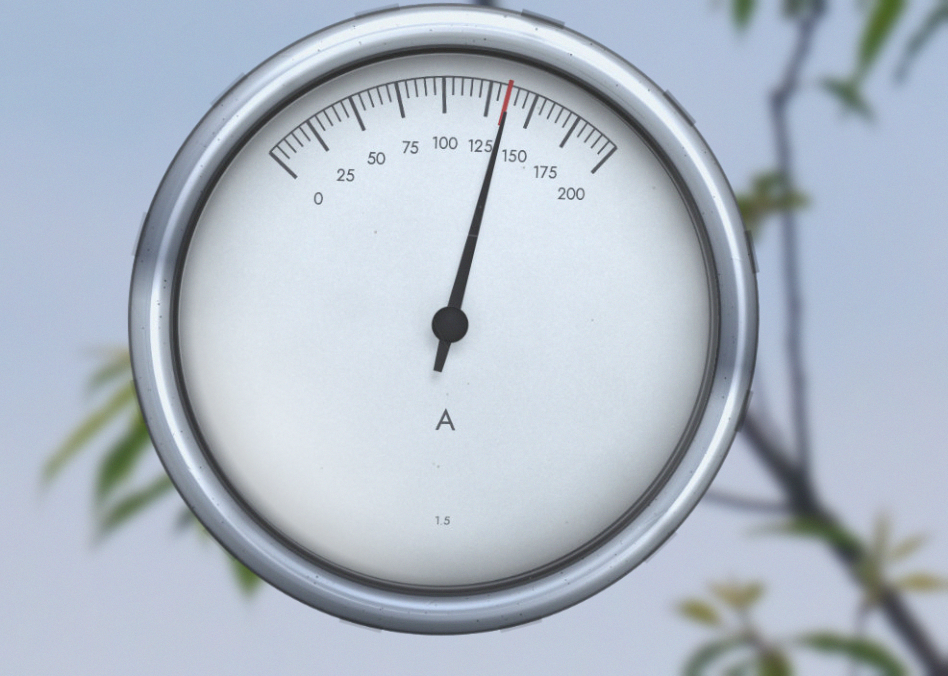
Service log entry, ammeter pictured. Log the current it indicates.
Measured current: 135 A
